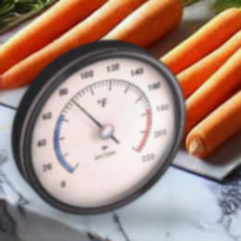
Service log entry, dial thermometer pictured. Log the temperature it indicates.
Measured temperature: 80 °F
